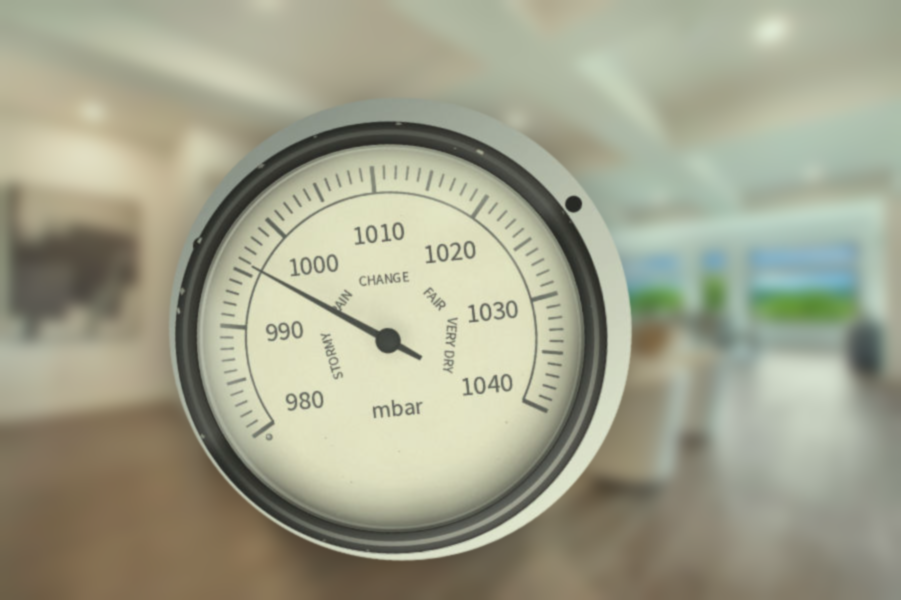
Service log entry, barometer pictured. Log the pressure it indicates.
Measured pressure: 996 mbar
